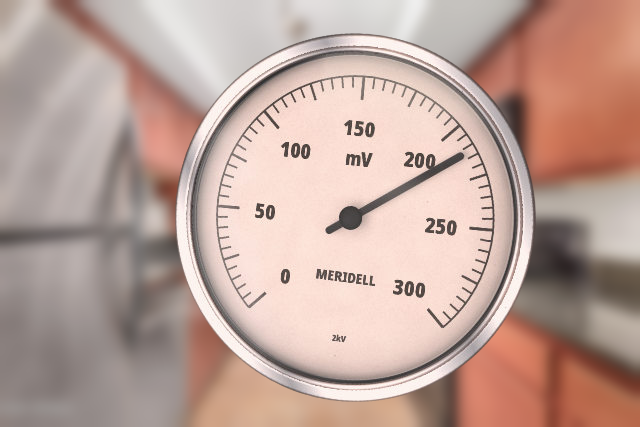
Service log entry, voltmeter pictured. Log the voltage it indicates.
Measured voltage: 212.5 mV
